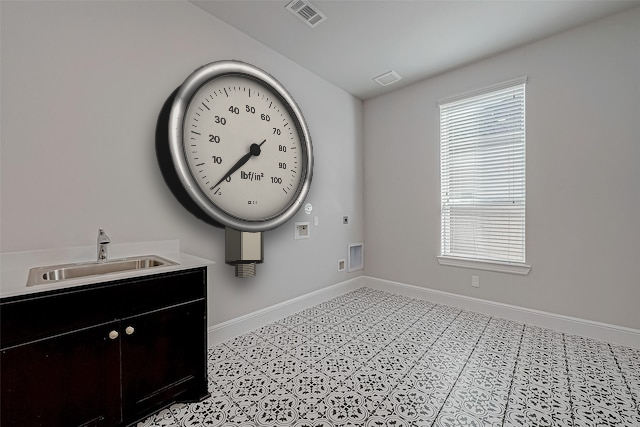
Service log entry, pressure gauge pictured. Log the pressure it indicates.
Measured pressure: 2 psi
